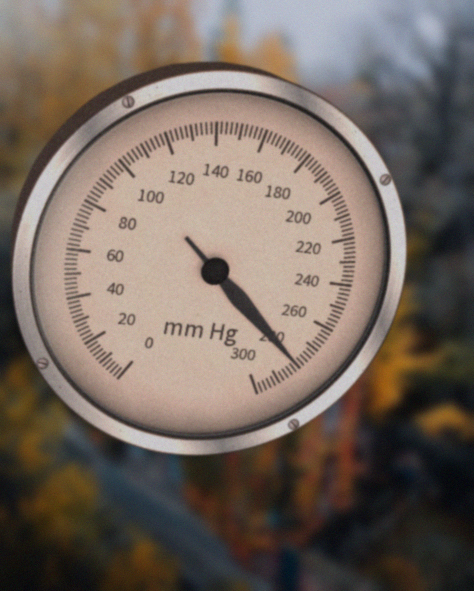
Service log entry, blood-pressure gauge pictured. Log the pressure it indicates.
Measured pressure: 280 mmHg
